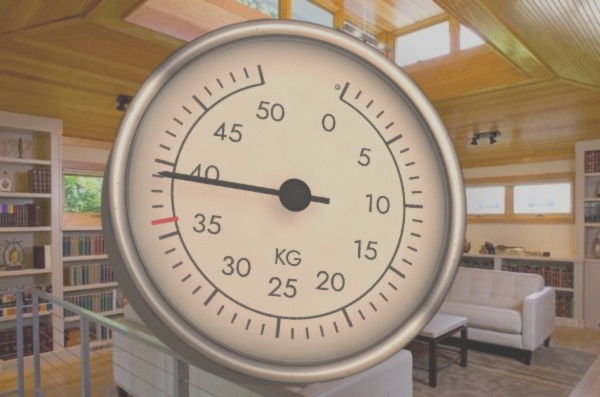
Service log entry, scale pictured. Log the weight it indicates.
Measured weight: 39 kg
